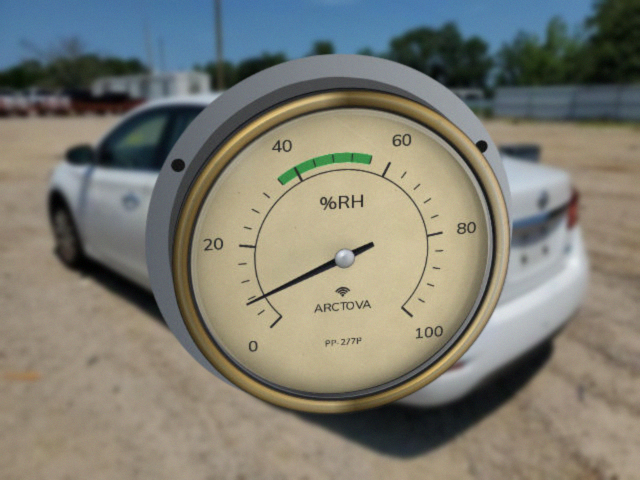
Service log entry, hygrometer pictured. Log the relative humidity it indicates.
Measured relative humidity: 8 %
